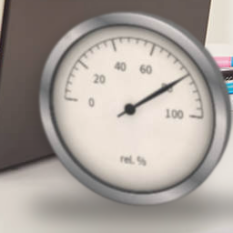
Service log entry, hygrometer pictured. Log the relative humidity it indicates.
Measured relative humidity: 80 %
